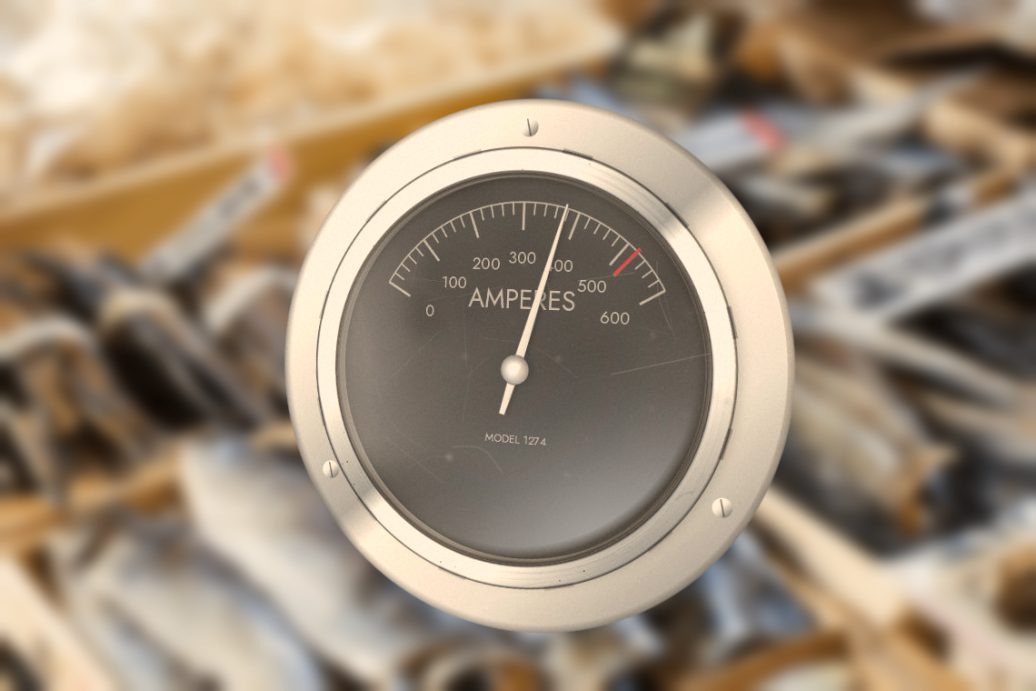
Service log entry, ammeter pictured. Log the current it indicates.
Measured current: 380 A
